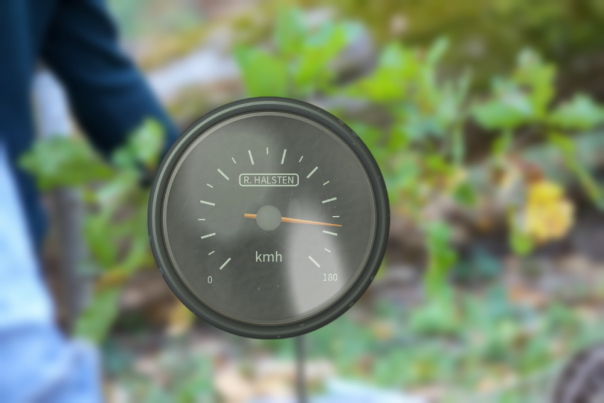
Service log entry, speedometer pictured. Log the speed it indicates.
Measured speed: 155 km/h
